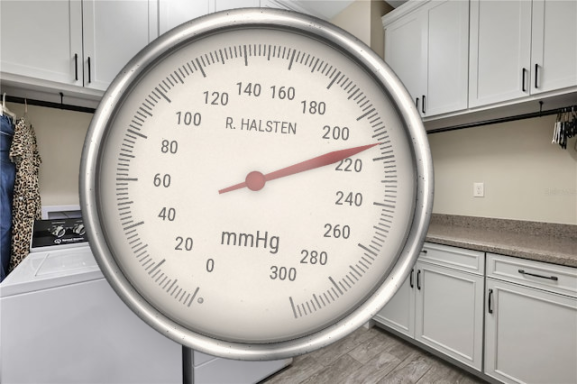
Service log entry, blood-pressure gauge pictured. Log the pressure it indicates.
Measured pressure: 214 mmHg
